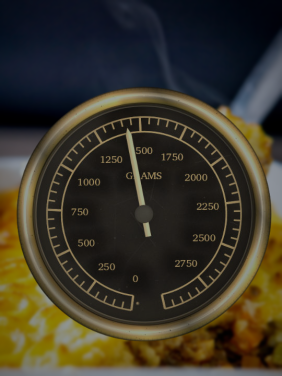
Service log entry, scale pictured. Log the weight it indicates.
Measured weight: 1425 g
